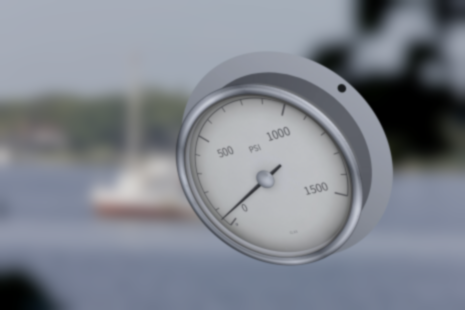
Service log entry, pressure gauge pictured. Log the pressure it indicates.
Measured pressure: 50 psi
